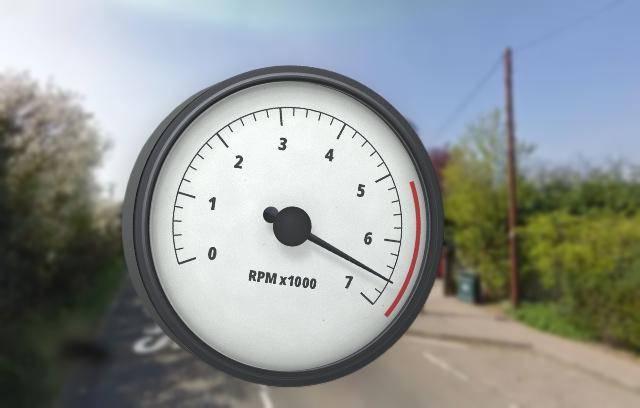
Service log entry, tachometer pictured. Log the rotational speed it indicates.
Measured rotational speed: 6600 rpm
